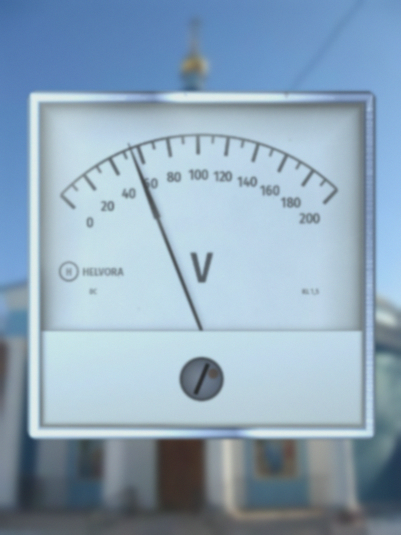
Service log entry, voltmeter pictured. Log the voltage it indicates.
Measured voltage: 55 V
